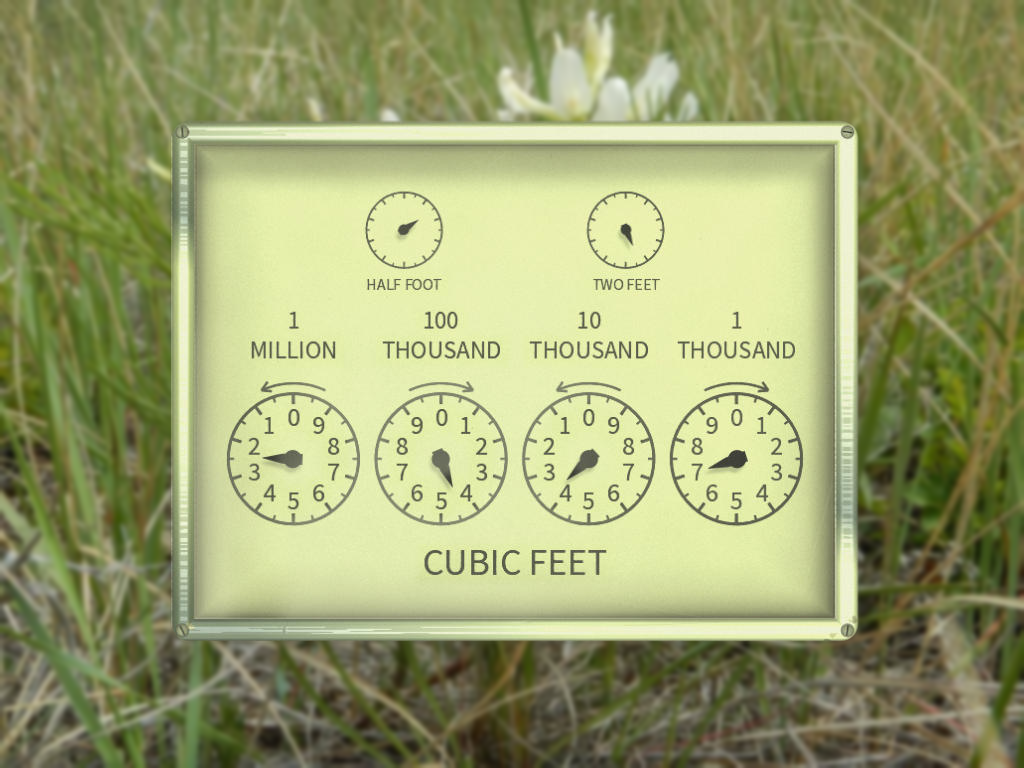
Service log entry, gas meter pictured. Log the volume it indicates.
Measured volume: 243700 ft³
